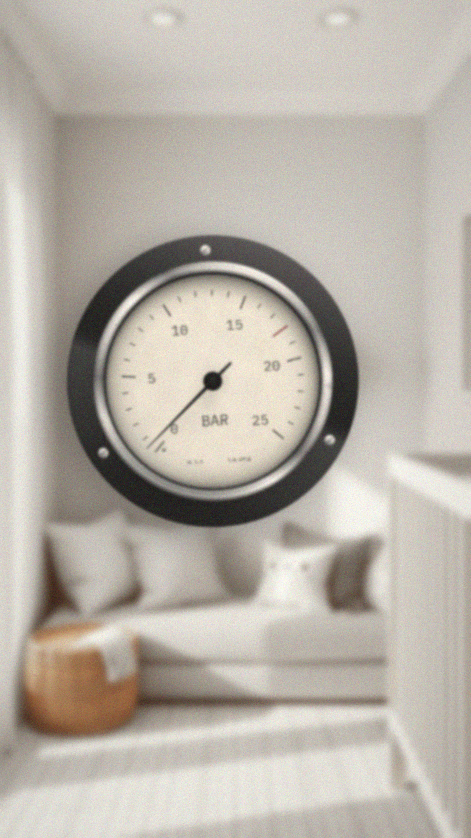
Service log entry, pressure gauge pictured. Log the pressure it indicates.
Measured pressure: 0.5 bar
